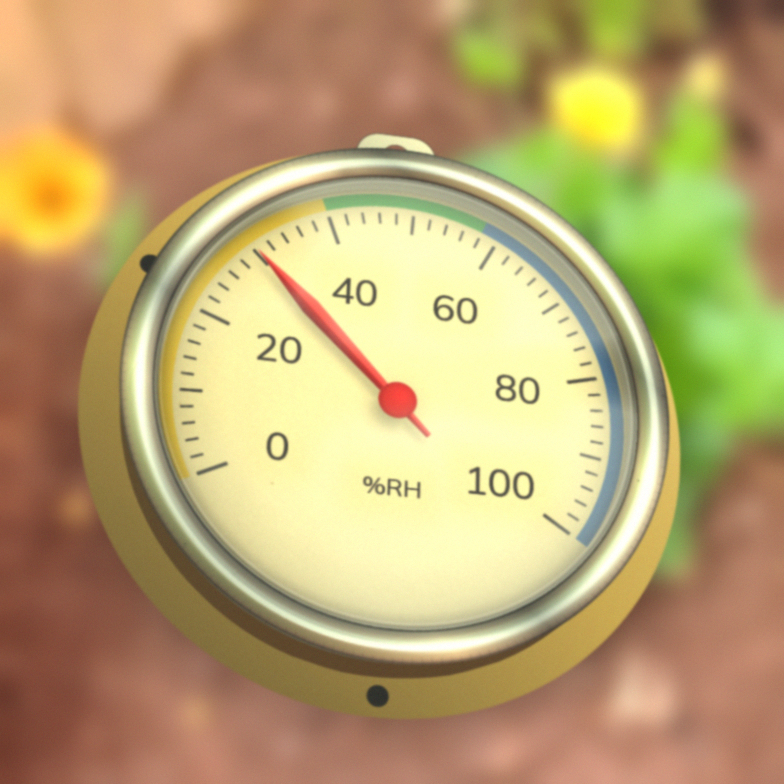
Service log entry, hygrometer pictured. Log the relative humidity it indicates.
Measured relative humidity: 30 %
